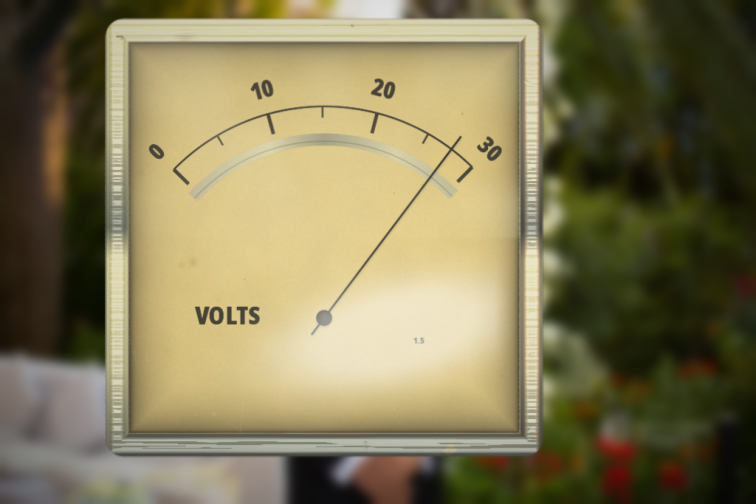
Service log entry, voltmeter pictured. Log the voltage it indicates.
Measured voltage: 27.5 V
